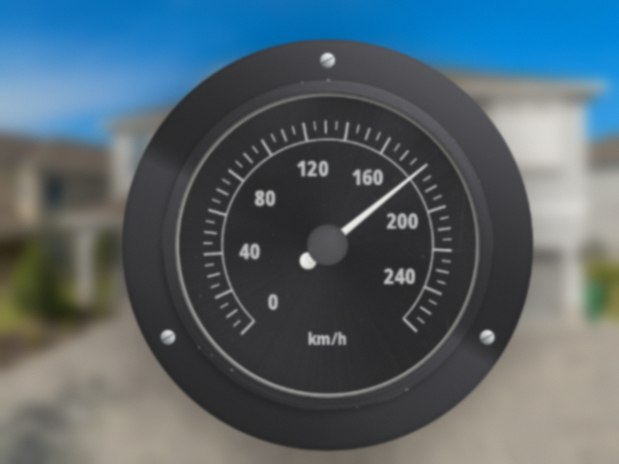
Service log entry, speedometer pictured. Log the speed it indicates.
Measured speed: 180 km/h
